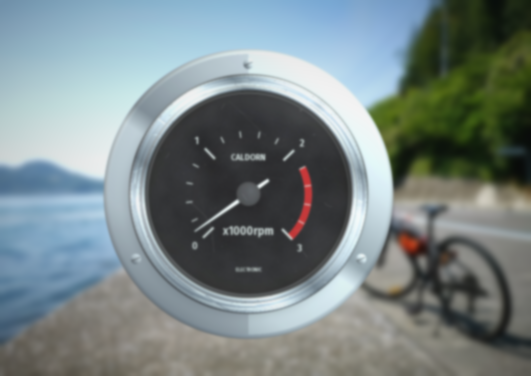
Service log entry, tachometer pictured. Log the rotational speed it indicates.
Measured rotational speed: 100 rpm
